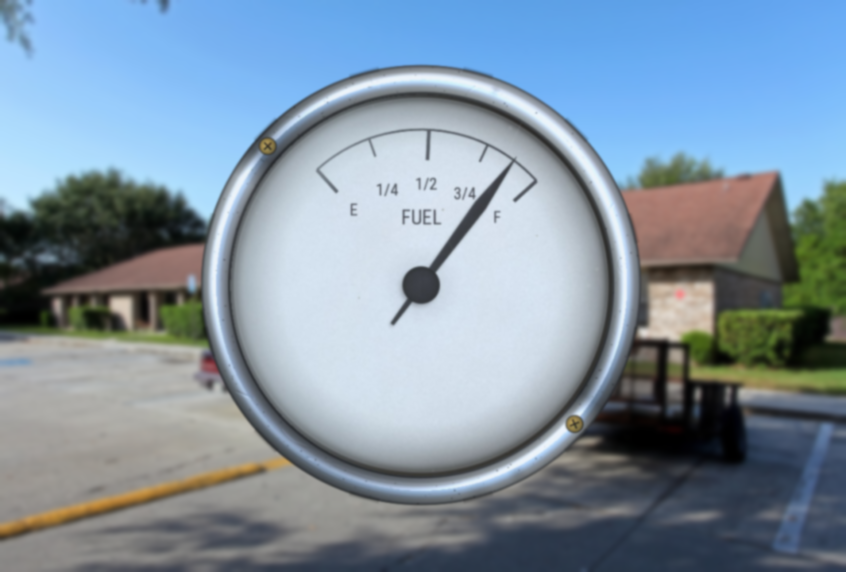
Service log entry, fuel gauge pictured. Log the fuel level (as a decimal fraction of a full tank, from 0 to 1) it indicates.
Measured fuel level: 0.875
